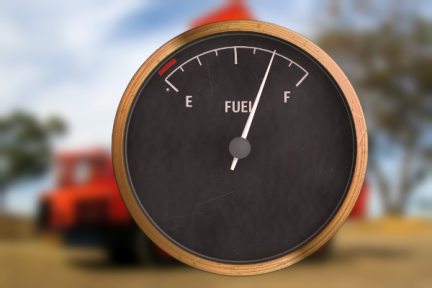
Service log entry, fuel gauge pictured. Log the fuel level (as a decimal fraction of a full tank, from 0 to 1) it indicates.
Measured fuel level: 0.75
